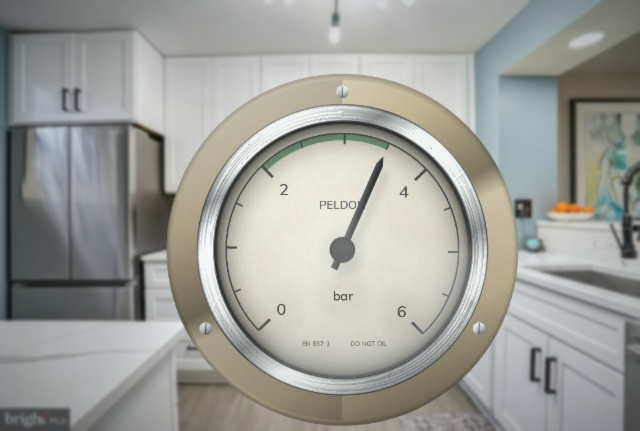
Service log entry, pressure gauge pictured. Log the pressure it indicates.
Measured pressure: 3.5 bar
